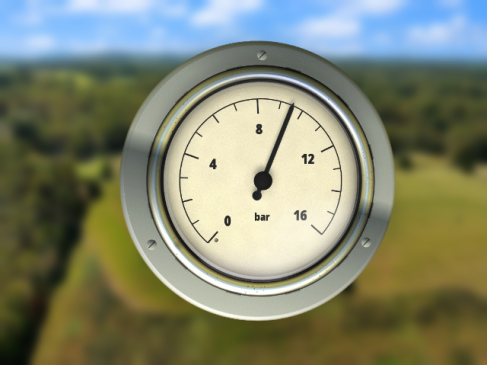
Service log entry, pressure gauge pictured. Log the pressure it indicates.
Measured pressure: 9.5 bar
